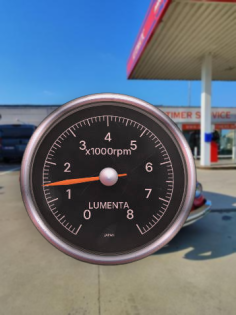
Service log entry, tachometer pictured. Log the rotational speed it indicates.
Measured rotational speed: 1400 rpm
